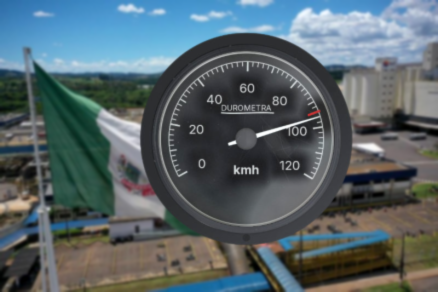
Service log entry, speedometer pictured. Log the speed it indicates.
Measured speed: 96 km/h
